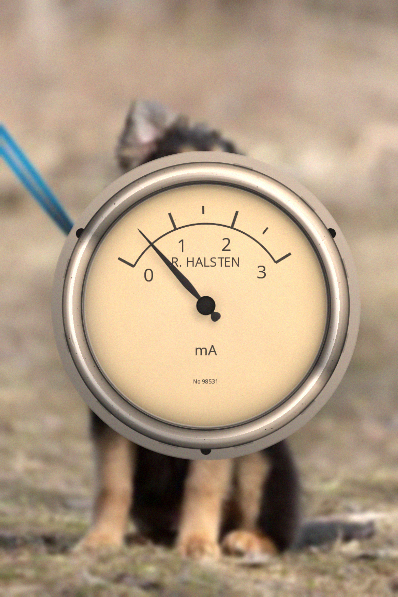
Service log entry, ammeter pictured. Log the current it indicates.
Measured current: 0.5 mA
